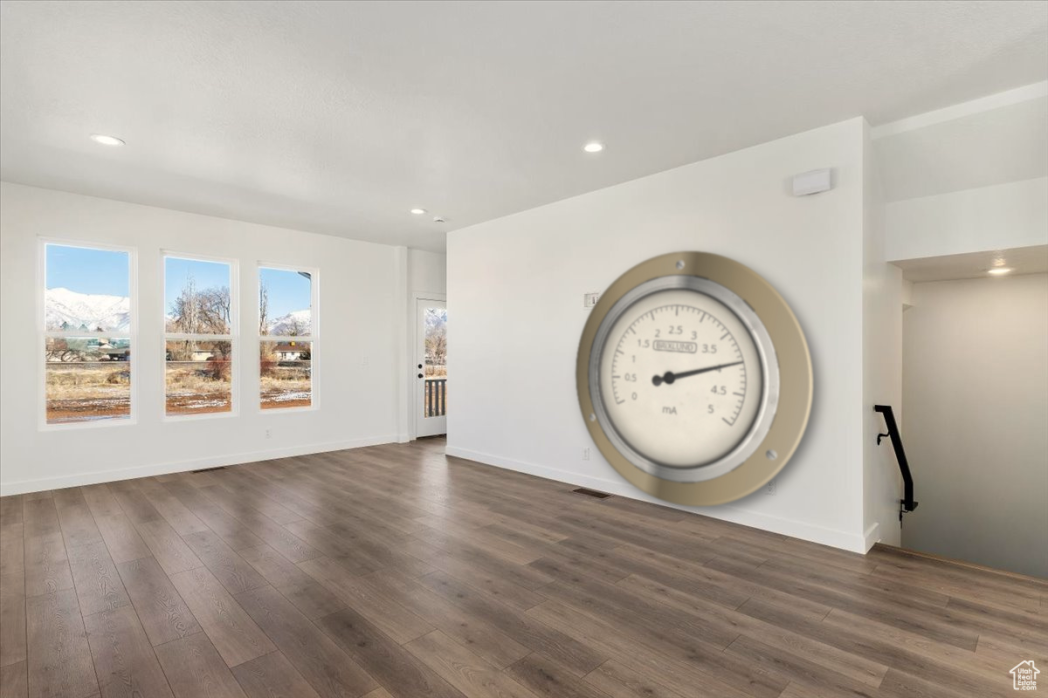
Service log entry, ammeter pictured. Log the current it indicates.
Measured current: 4 mA
